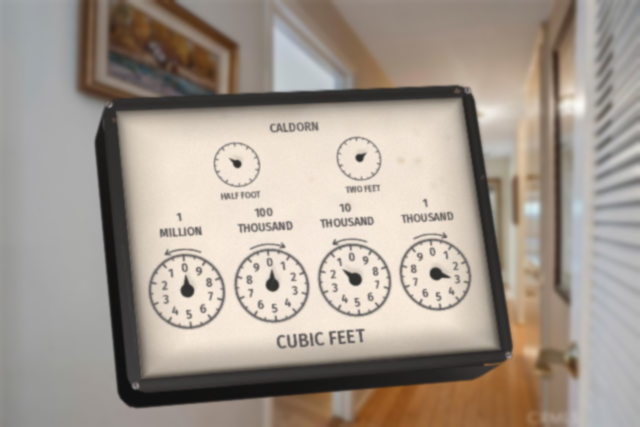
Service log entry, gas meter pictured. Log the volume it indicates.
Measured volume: 1300 ft³
